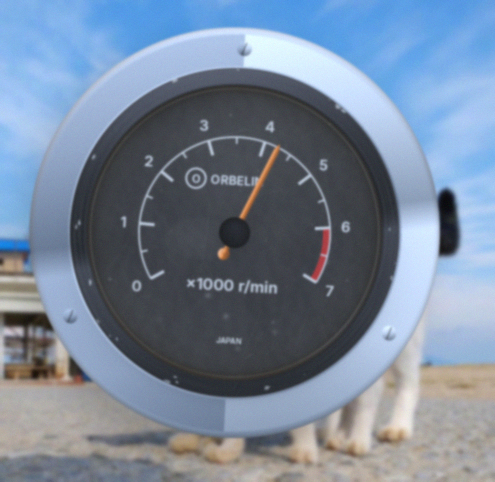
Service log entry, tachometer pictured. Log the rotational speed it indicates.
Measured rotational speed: 4250 rpm
